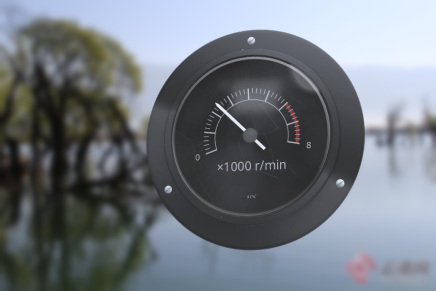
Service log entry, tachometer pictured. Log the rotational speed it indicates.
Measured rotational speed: 2400 rpm
